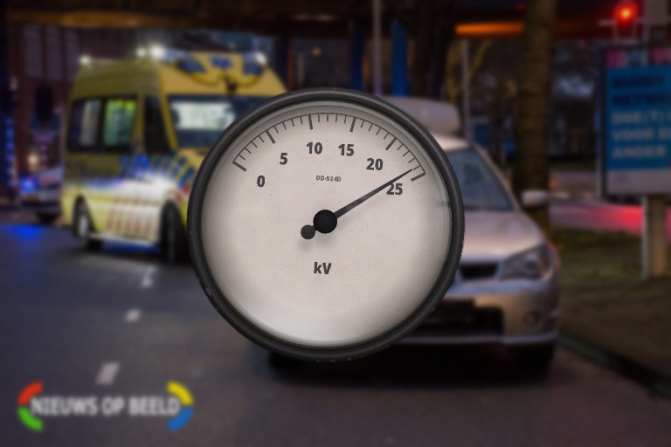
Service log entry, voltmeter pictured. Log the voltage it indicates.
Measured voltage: 24 kV
